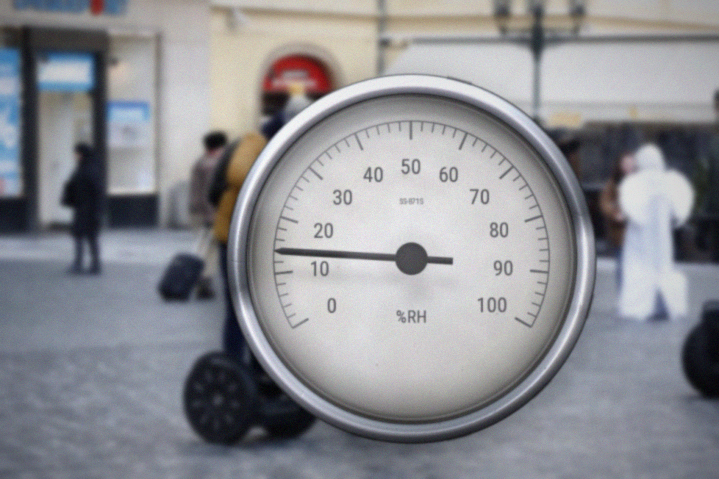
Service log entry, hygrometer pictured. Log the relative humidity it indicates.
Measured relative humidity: 14 %
